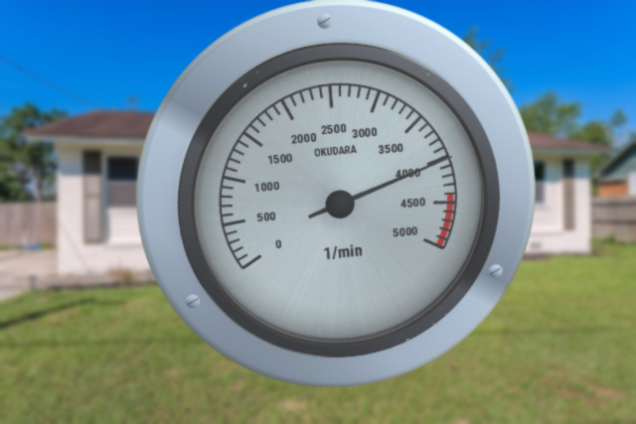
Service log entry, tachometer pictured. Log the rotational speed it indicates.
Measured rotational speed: 4000 rpm
